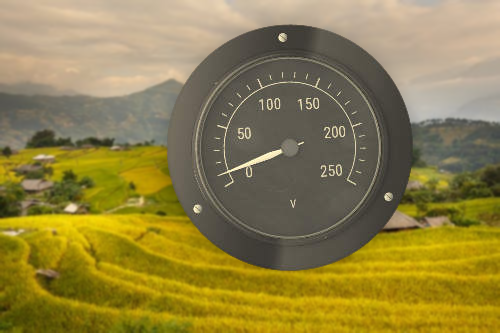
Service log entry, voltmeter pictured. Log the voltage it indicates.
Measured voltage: 10 V
